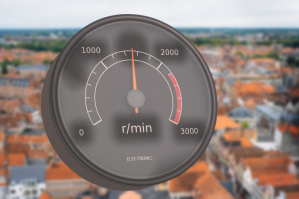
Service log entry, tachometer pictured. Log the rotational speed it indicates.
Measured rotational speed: 1500 rpm
